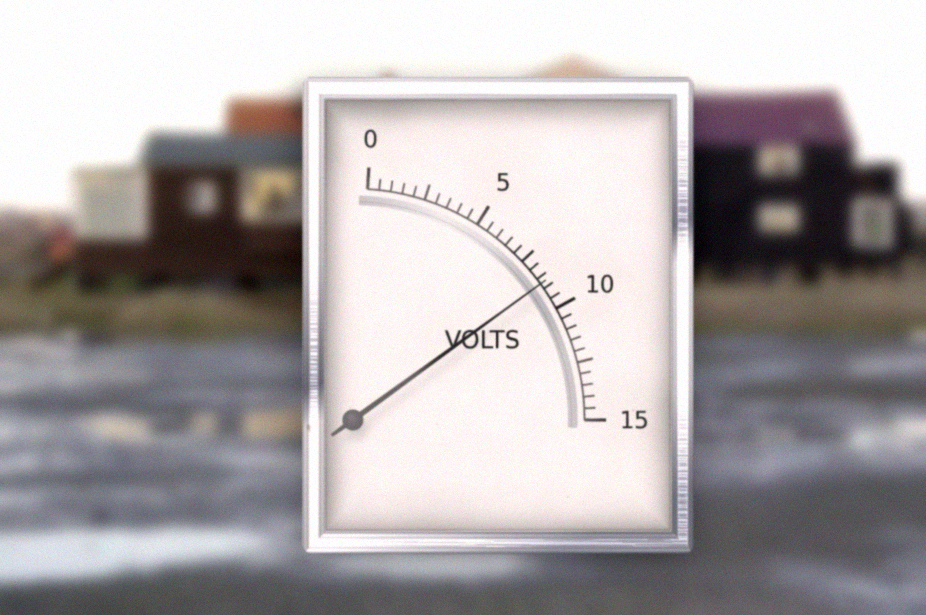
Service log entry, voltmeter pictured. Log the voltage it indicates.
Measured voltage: 8.75 V
